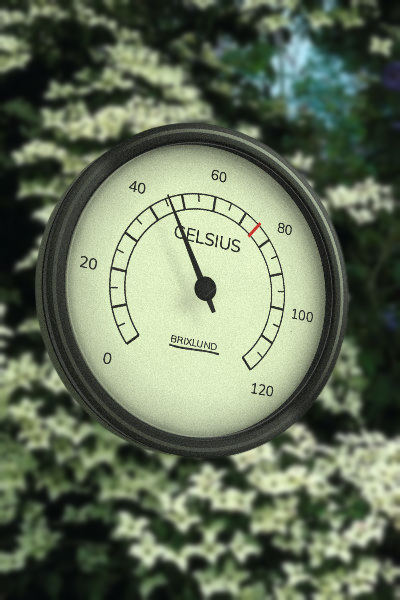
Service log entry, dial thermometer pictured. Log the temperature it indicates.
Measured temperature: 45 °C
